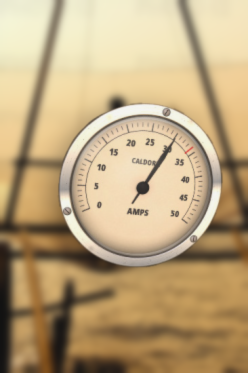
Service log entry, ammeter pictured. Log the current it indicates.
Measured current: 30 A
